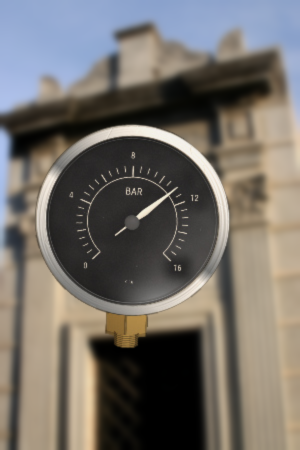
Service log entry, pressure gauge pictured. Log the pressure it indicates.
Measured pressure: 11 bar
